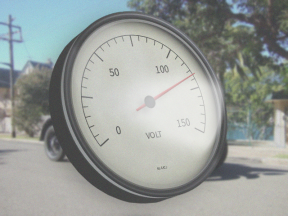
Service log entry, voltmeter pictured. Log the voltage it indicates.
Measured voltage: 117.5 V
